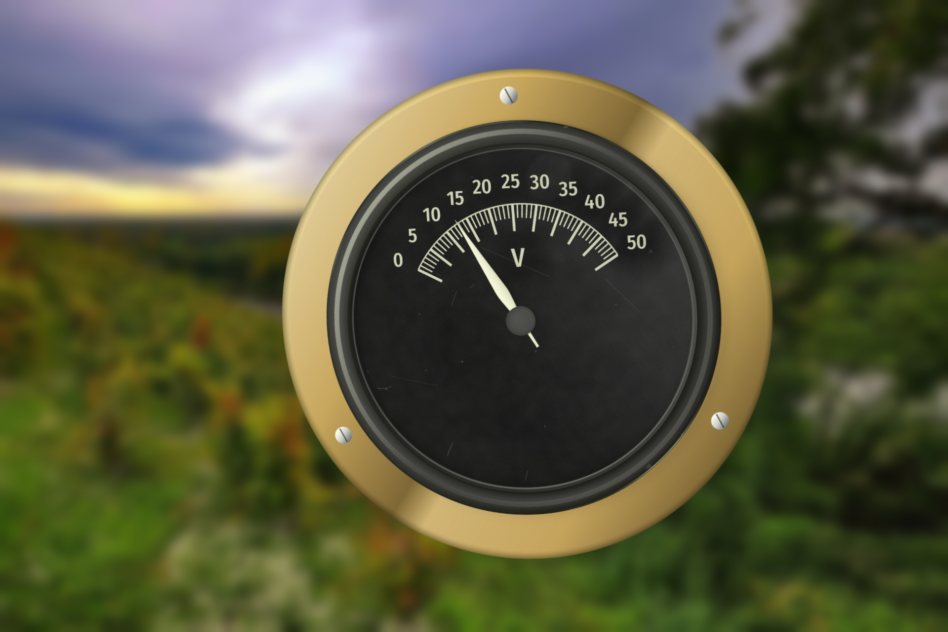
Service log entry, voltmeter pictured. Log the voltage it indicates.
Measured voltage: 13 V
